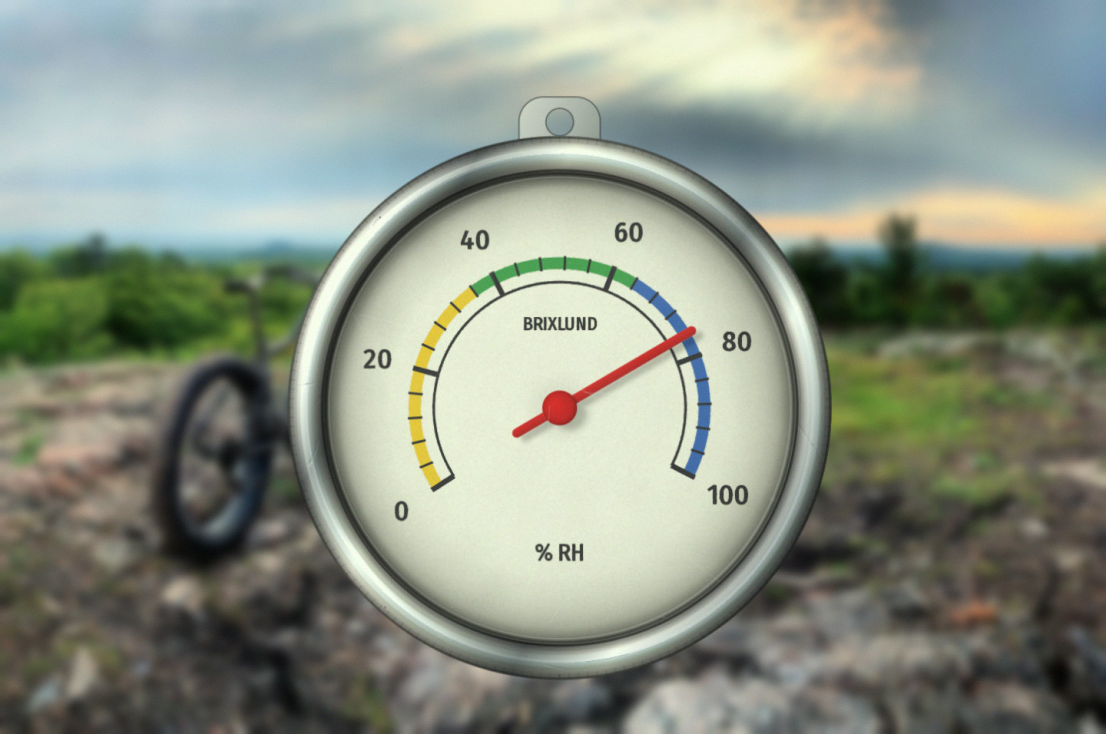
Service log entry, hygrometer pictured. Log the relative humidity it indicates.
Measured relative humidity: 76 %
